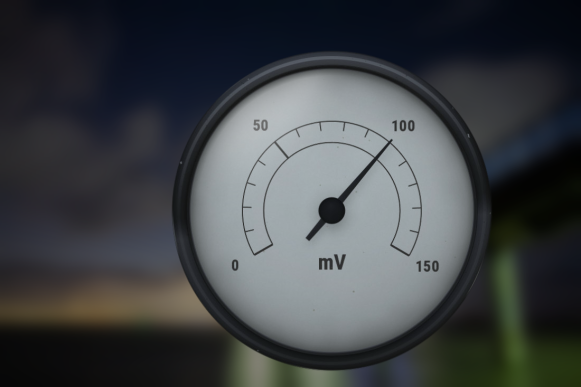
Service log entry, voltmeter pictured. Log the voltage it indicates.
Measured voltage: 100 mV
